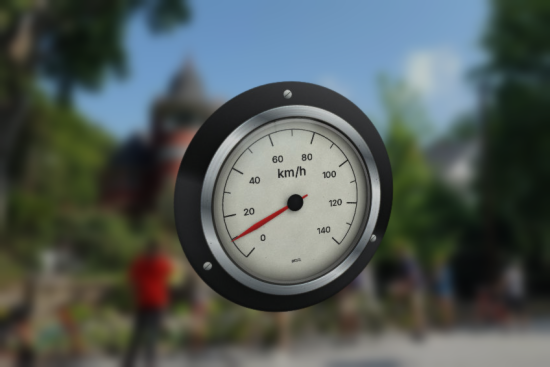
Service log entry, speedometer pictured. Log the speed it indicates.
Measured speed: 10 km/h
